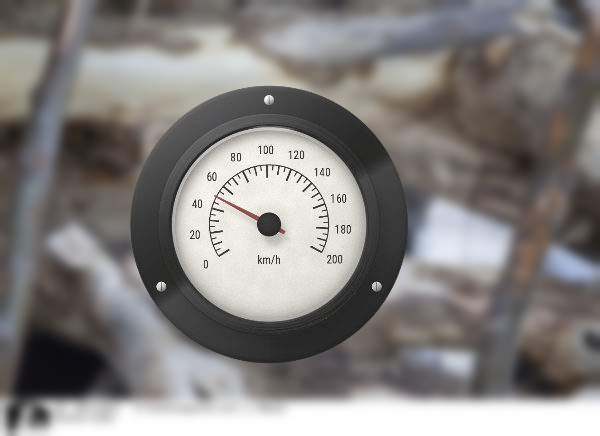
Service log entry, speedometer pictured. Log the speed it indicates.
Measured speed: 50 km/h
